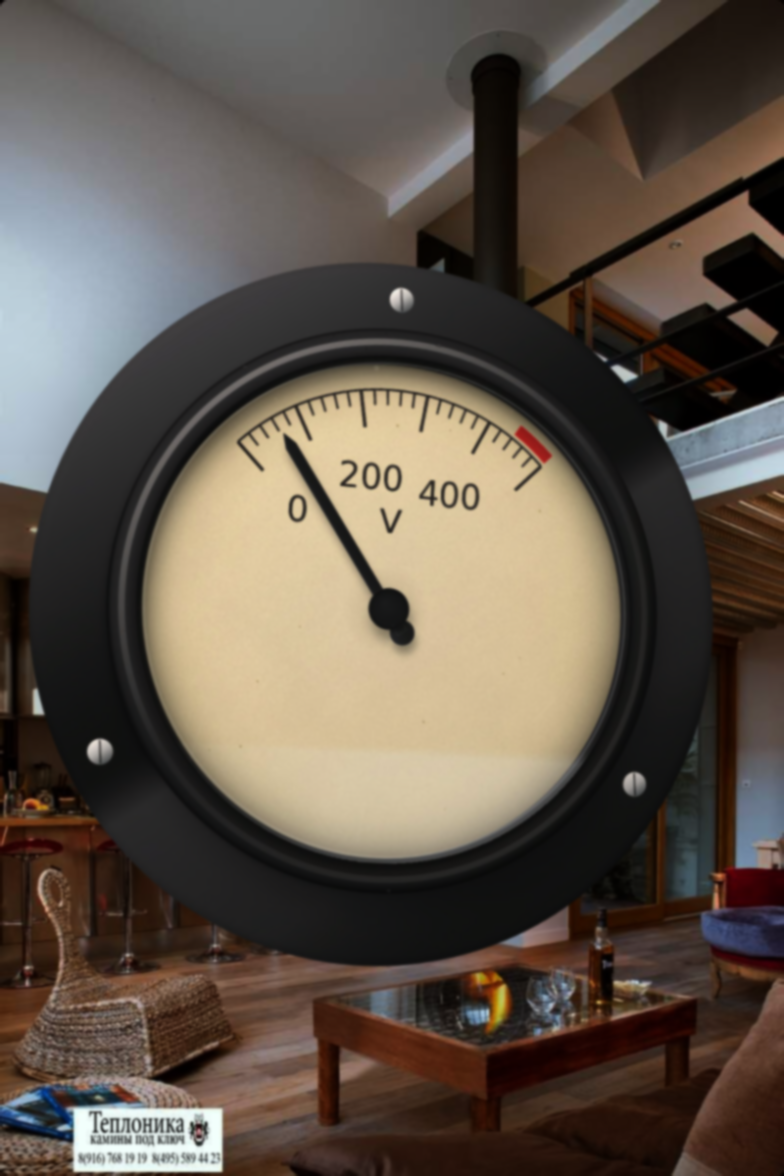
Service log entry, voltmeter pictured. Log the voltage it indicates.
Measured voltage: 60 V
